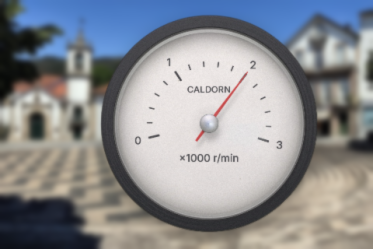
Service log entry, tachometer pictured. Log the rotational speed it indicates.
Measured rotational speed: 2000 rpm
